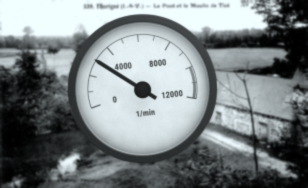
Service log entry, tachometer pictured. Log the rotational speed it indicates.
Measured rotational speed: 3000 rpm
